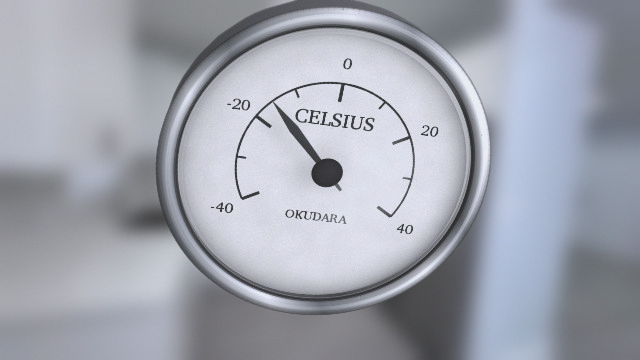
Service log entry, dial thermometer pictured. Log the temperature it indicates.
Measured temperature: -15 °C
